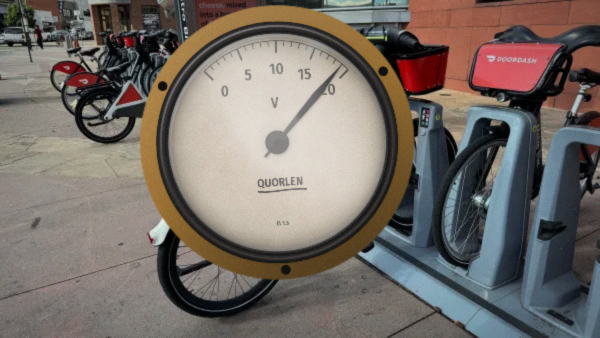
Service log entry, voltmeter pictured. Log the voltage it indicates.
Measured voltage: 19 V
